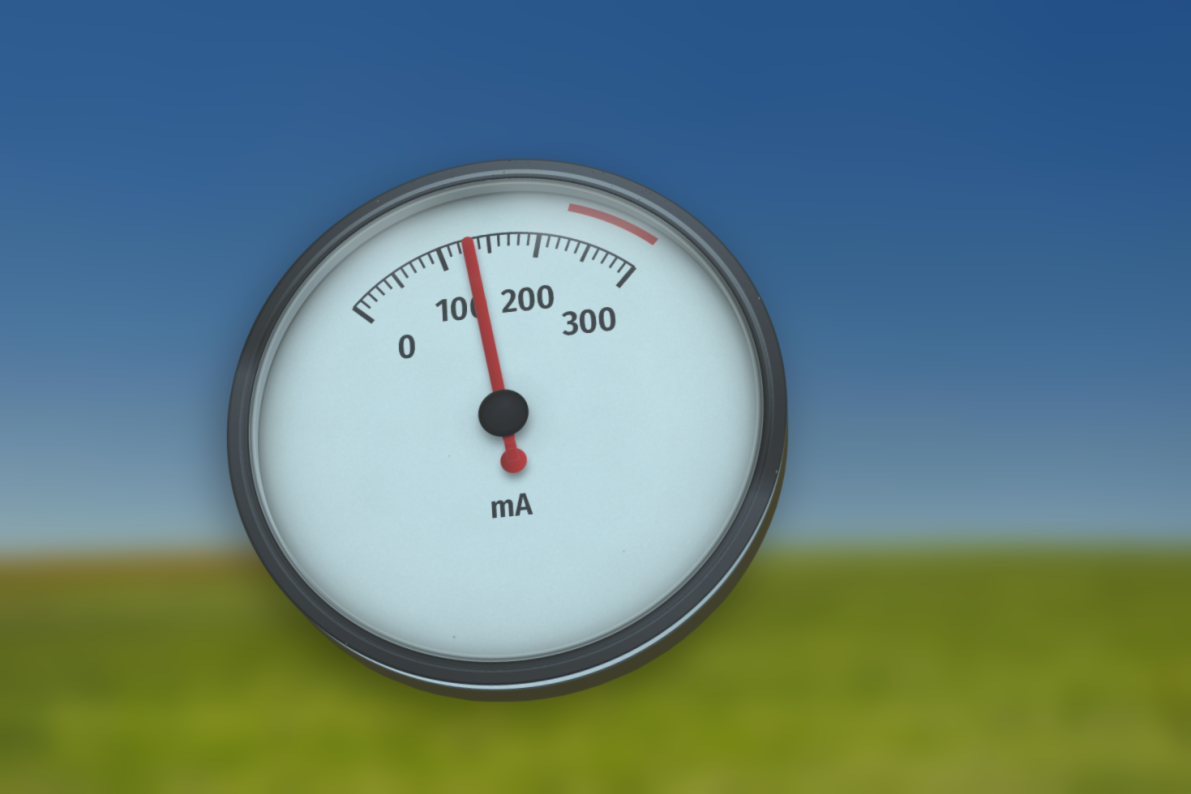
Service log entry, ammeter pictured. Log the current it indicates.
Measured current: 130 mA
